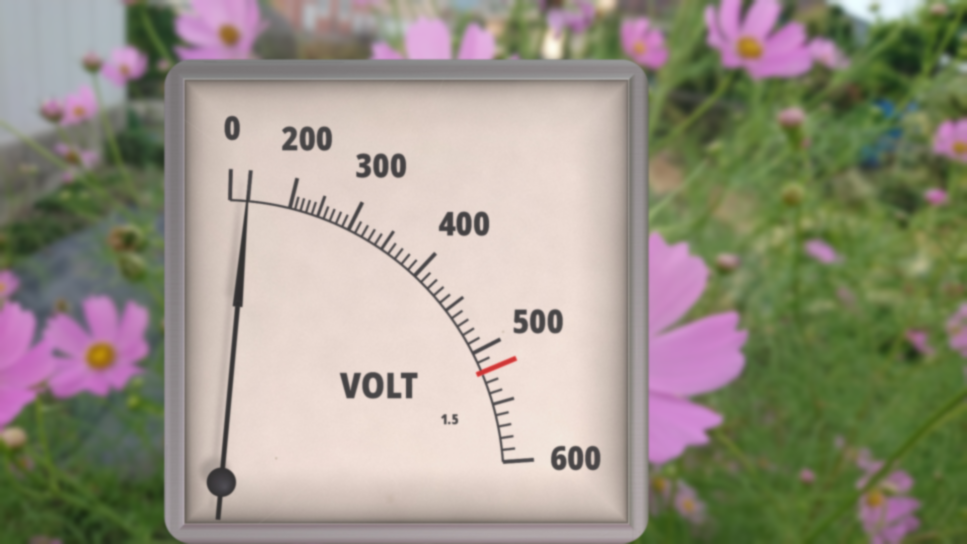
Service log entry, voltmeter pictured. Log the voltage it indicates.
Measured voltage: 100 V
